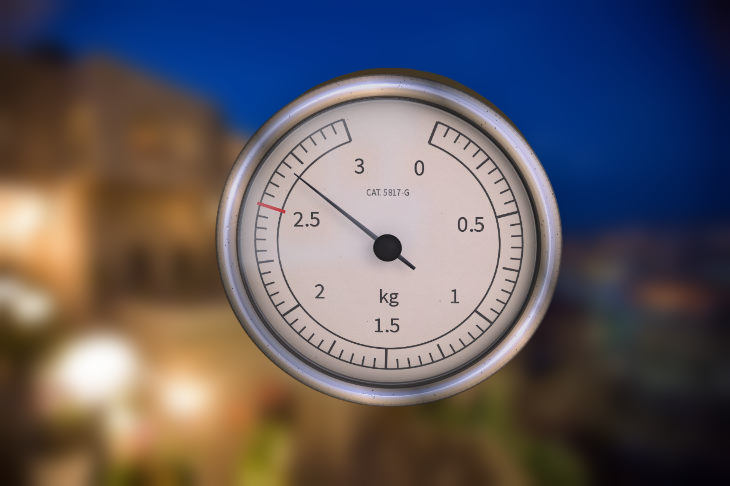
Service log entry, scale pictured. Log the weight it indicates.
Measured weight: 2.7 kg
